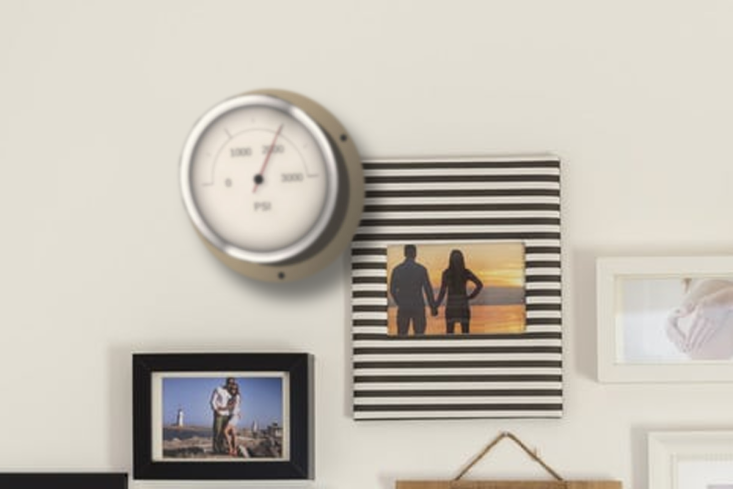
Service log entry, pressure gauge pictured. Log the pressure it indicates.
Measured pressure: 2000 psi
